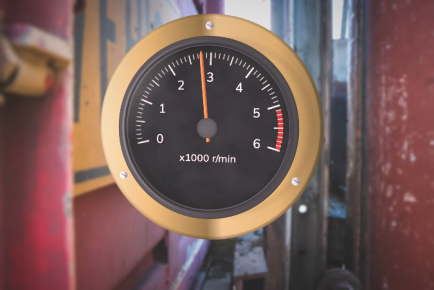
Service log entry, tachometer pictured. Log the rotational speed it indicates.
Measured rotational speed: 2800 rpm
